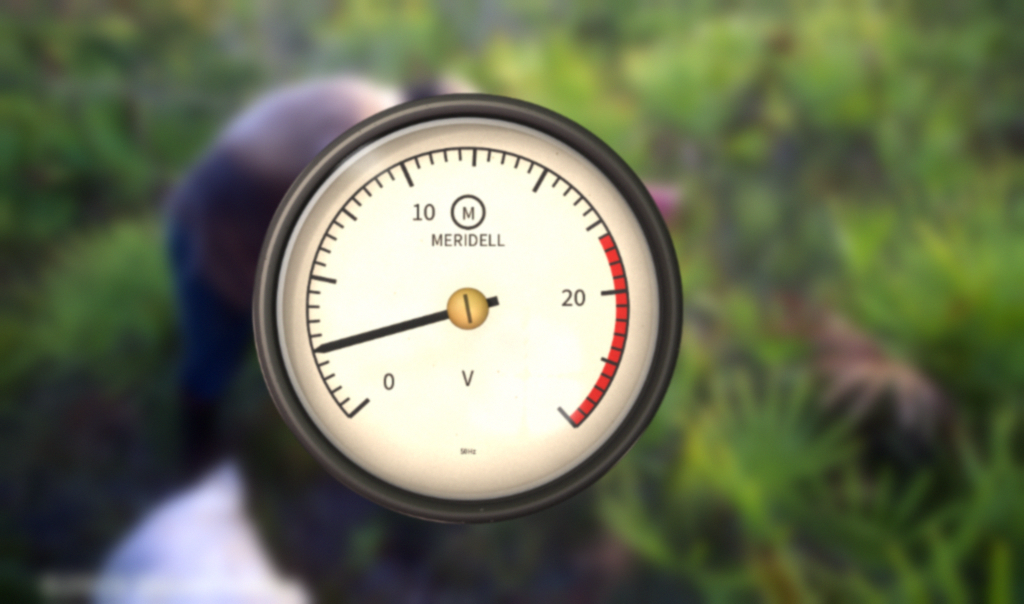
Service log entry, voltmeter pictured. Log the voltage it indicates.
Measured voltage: 2.5 V
